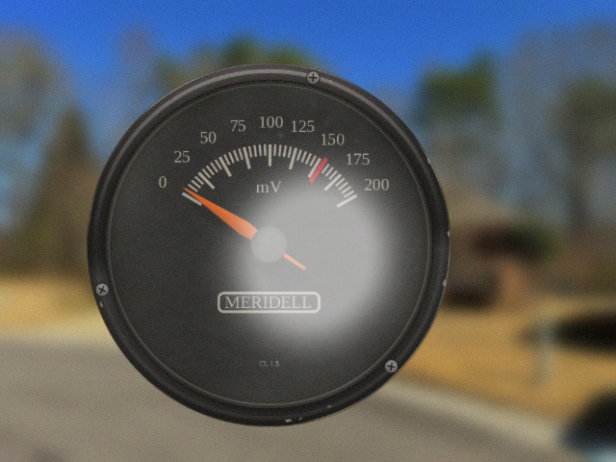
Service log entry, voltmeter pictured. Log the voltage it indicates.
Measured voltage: 5 mV
